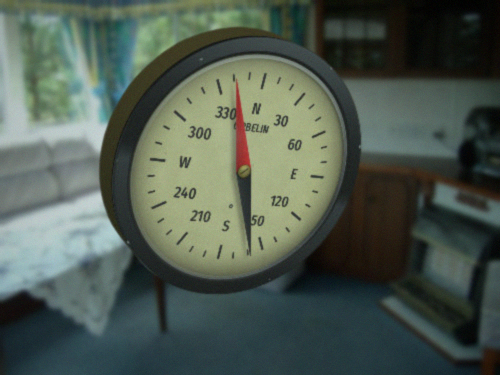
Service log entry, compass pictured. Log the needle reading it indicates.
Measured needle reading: 340 °
